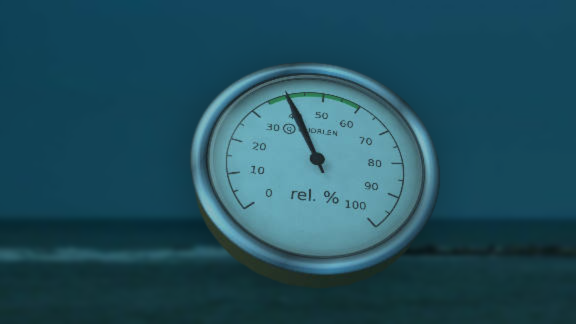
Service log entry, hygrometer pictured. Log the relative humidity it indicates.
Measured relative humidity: 40 %
